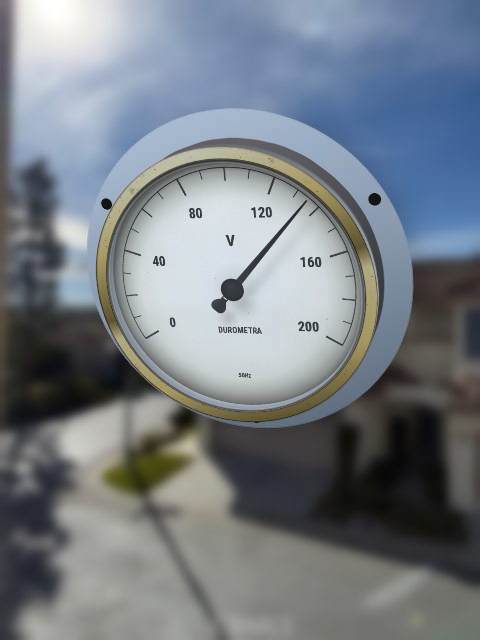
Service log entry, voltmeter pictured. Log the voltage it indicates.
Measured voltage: 135 V
